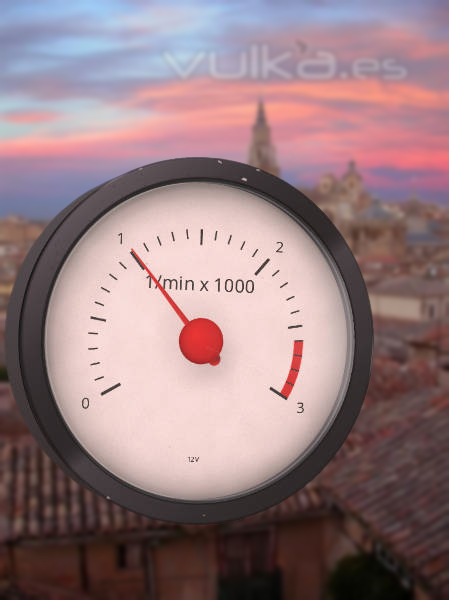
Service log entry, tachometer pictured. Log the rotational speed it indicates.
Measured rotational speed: 1000 rpm
